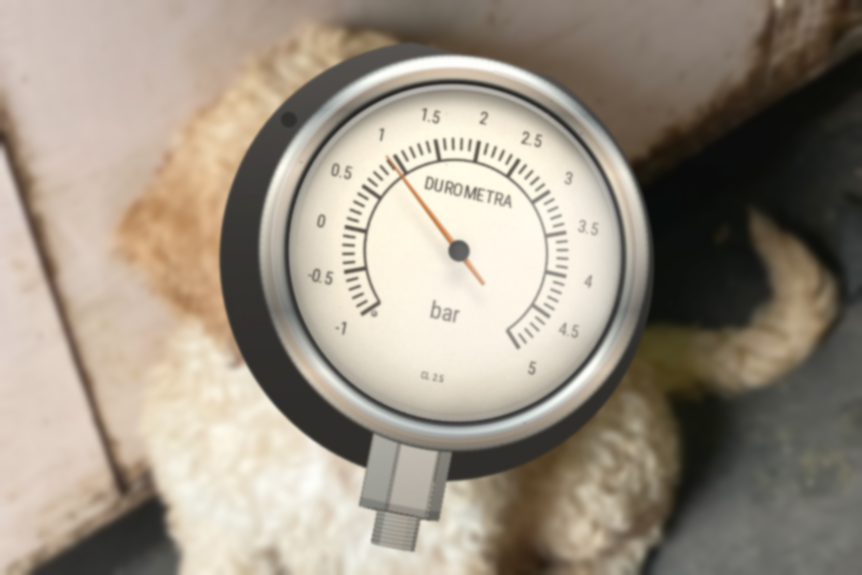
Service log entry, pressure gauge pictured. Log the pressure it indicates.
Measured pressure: 0.9 bar
